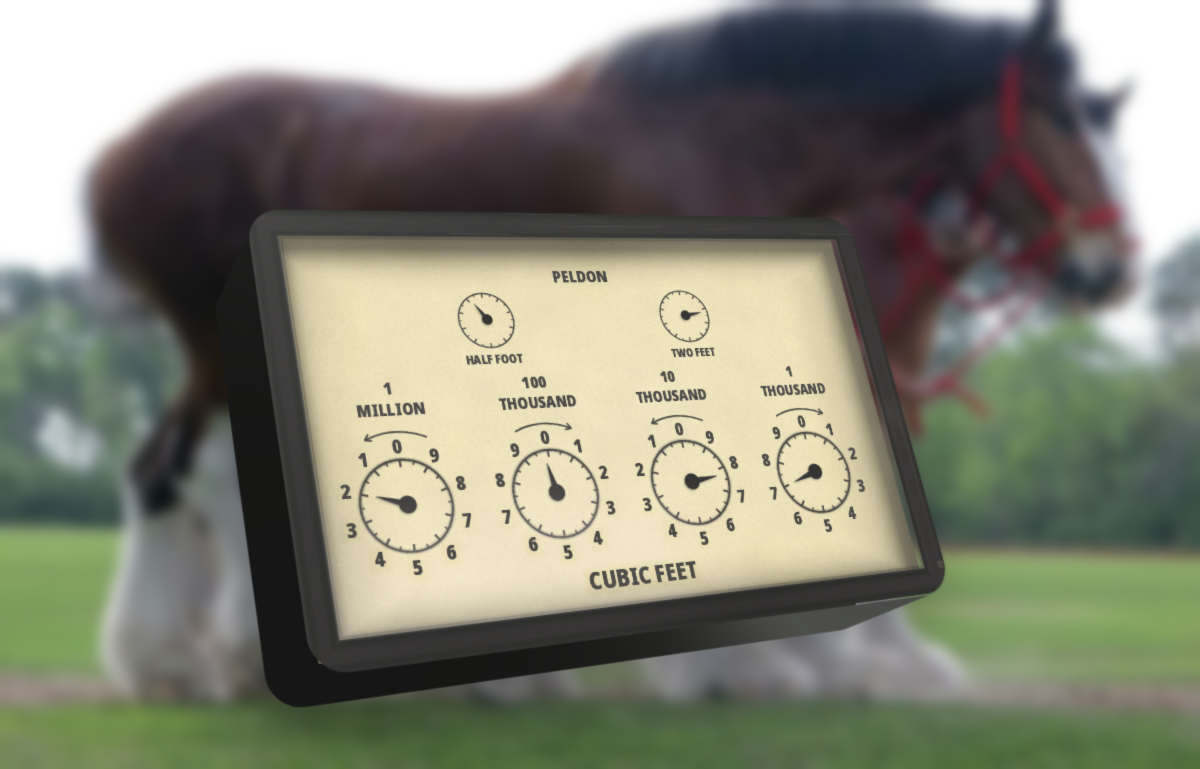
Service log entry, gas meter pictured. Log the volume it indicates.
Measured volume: 197700 ft³
